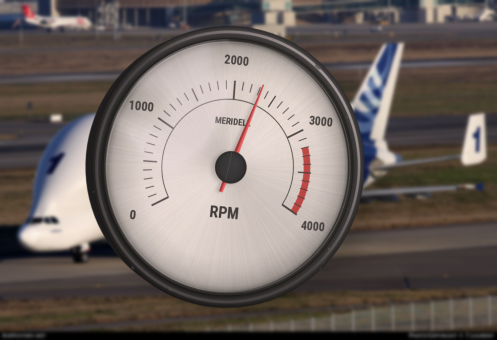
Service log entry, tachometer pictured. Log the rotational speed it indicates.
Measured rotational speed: 2300 rpm
